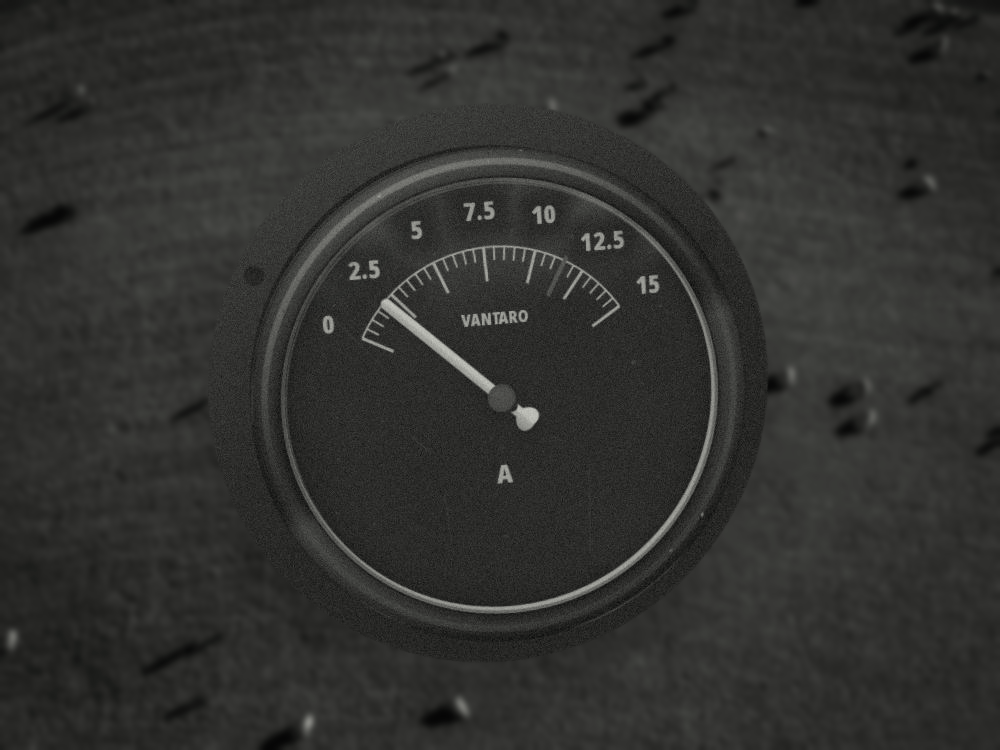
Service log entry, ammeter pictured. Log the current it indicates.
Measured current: 2 A
